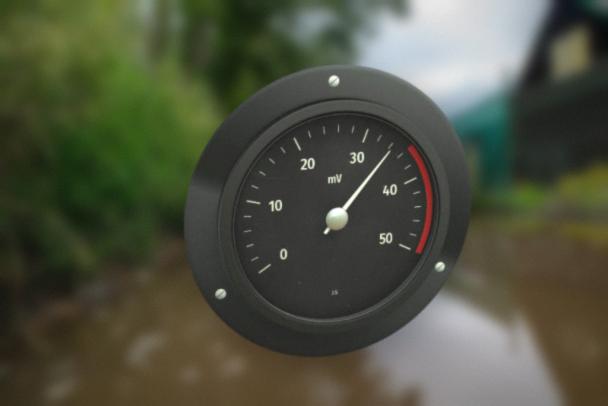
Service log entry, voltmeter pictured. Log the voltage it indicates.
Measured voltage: 34 mV
